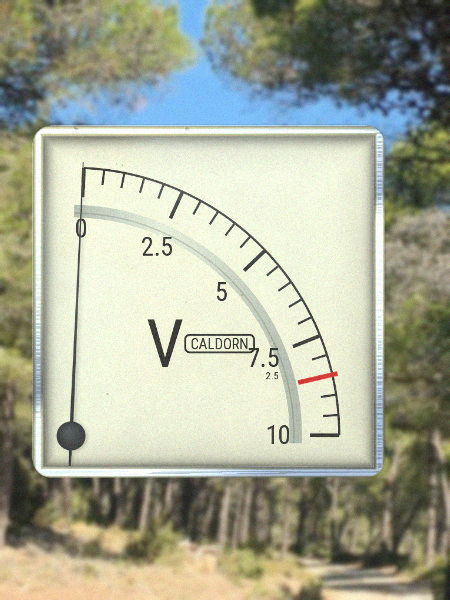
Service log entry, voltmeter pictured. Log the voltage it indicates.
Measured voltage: 0 V
